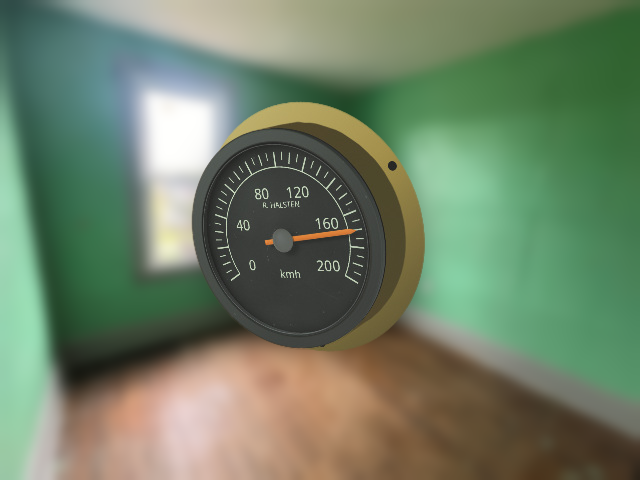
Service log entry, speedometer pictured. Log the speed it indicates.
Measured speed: 170 km/h
